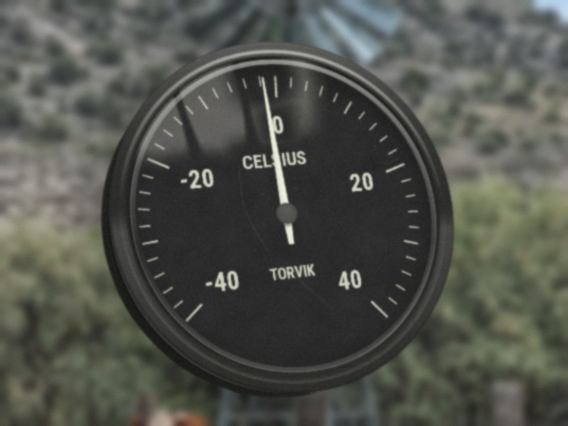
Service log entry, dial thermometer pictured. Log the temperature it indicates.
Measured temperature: -2 °C
